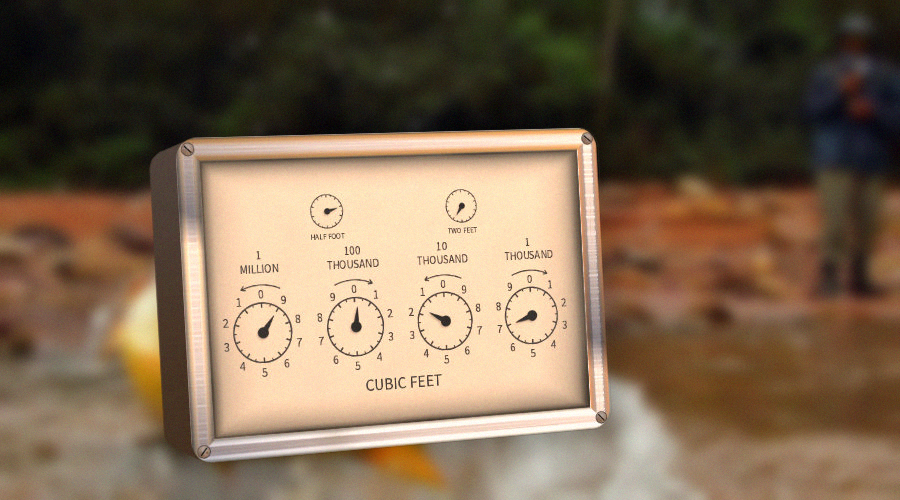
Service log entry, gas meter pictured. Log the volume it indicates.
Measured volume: 901700 ft³
